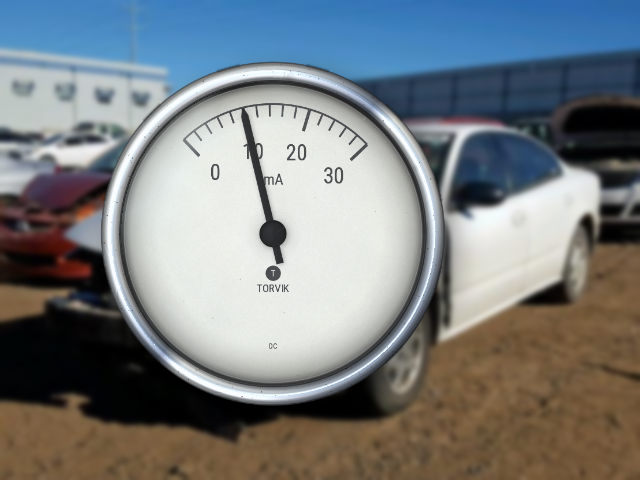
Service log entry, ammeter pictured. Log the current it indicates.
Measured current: 10 mA
